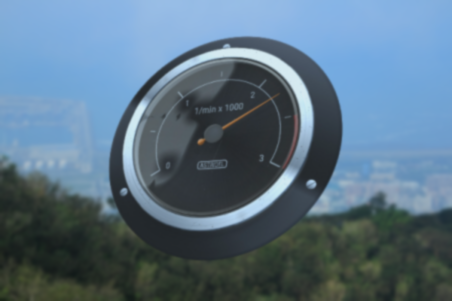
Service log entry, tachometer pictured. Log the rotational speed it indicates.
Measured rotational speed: 2250 rpm
